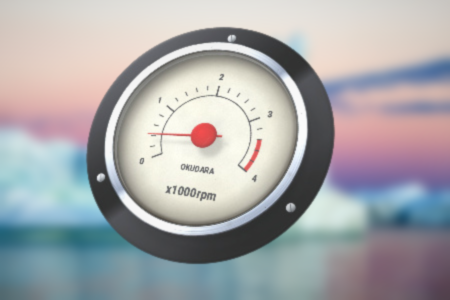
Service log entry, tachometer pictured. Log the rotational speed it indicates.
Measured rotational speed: 400 rpm
